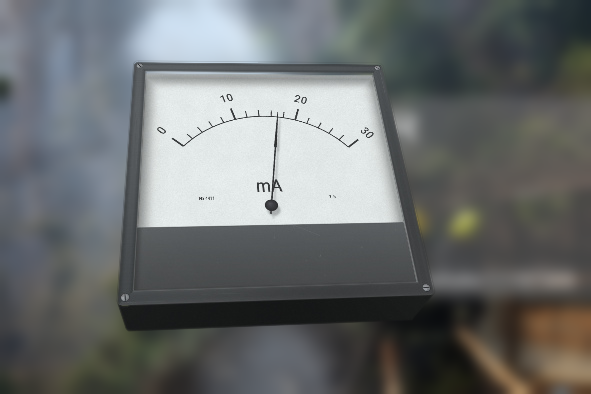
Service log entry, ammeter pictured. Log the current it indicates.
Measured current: 17 mA
